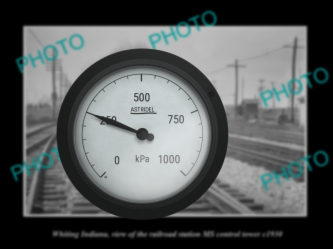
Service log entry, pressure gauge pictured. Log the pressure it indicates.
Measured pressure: 250 kPa
